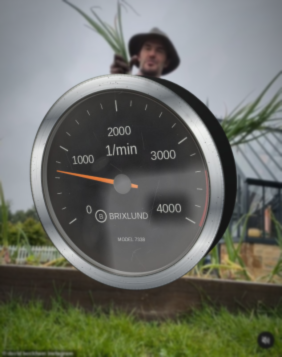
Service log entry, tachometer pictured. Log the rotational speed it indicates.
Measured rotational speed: 700 rpm
